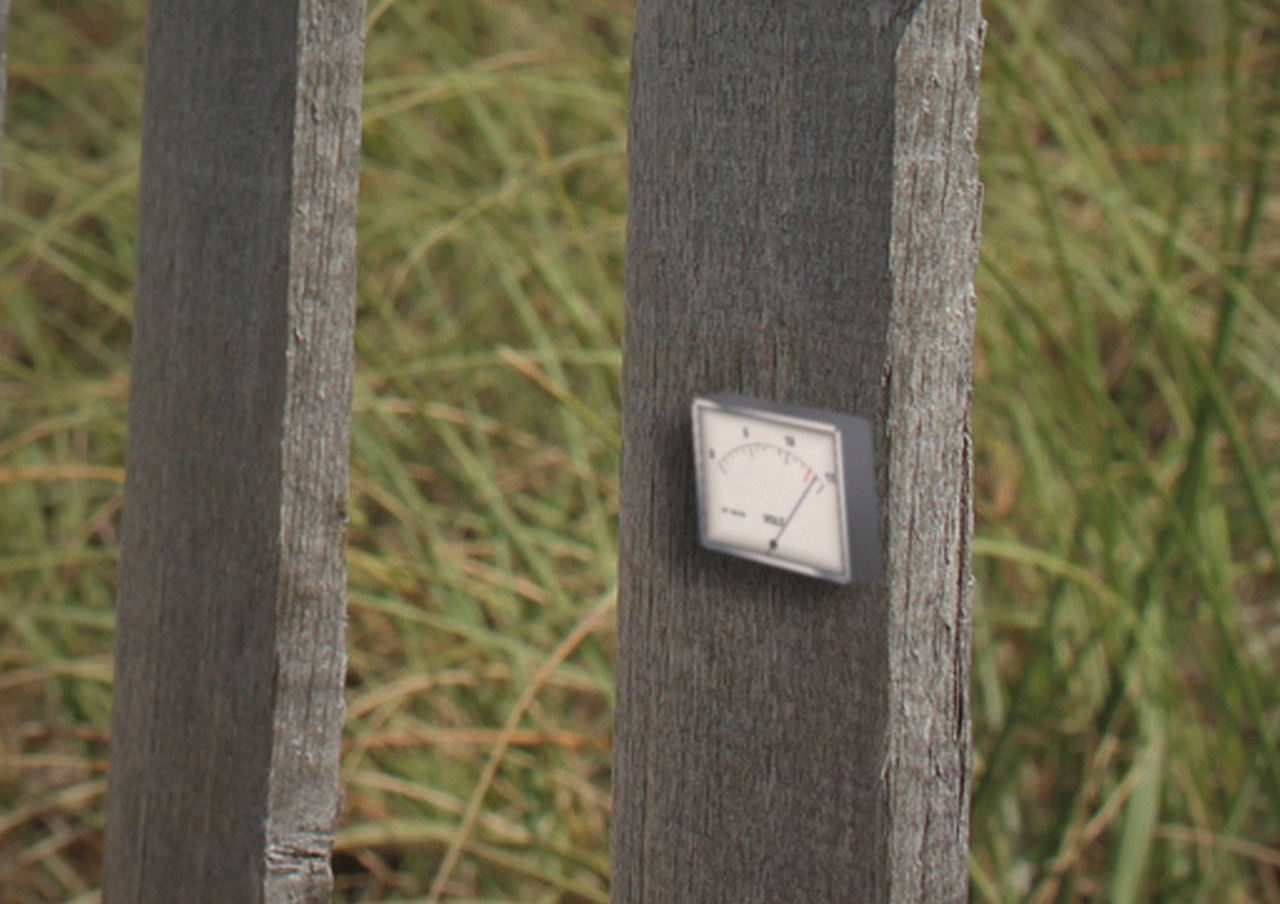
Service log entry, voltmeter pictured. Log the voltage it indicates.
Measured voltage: 14 V
